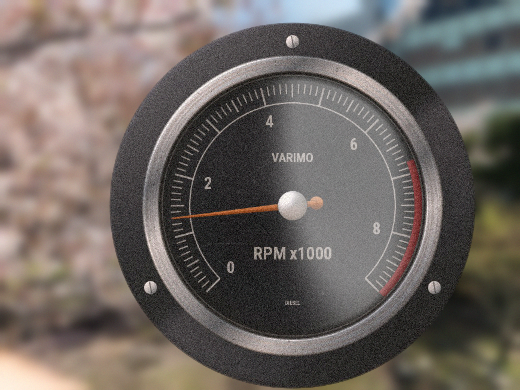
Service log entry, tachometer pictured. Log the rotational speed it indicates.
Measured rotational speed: 1300 rpm
